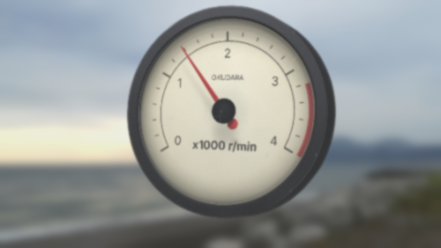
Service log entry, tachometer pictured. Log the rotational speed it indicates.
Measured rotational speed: 1400 rpm
